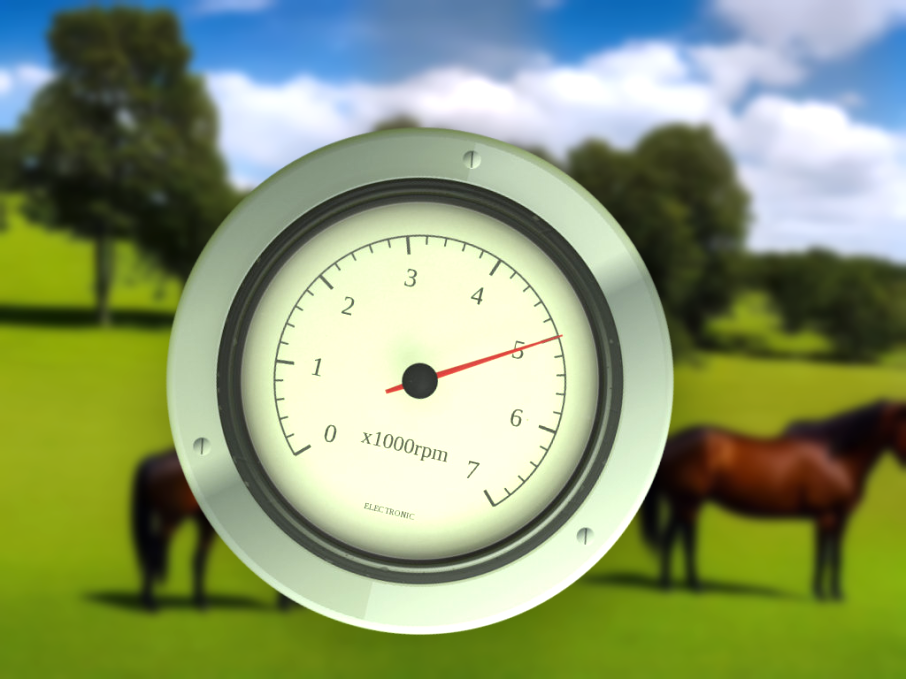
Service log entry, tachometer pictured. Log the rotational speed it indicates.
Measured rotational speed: 5000 rpm
